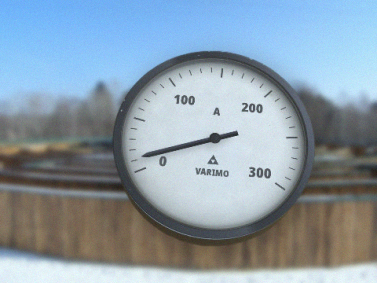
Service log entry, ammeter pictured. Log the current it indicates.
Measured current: 10 A
